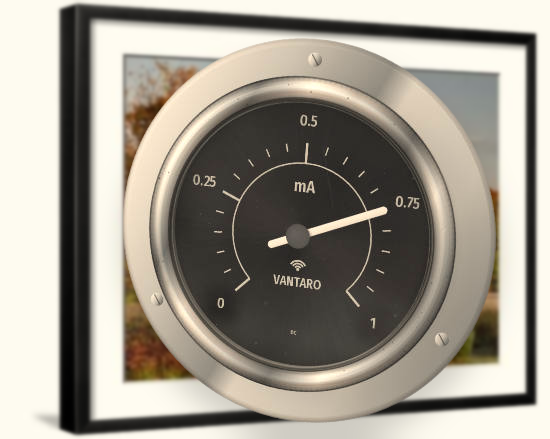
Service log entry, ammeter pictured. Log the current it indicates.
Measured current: 0.75 mA
